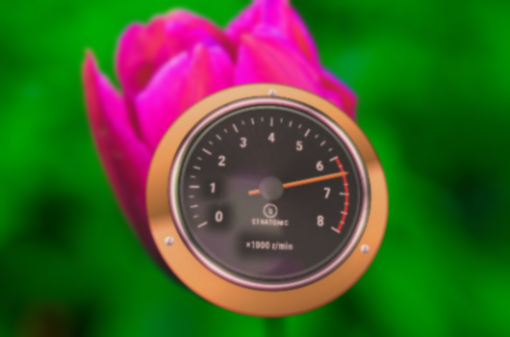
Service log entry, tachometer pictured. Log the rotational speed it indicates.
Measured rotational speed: 6500 rpm
